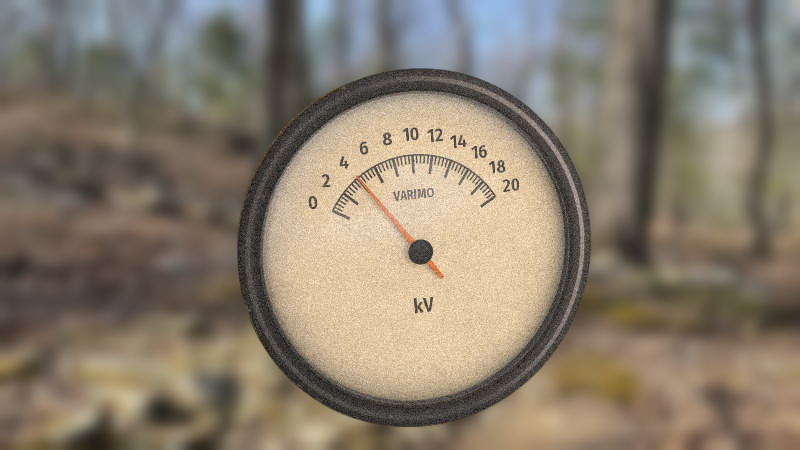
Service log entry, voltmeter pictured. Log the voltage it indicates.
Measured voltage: 4 kV
